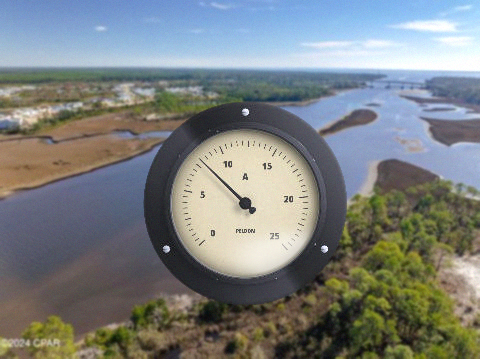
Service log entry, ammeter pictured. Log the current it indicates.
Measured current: 8 A
